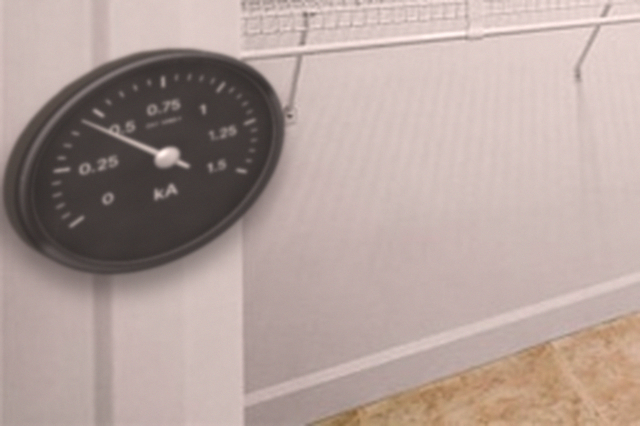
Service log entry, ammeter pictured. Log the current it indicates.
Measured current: 0.45 kA
